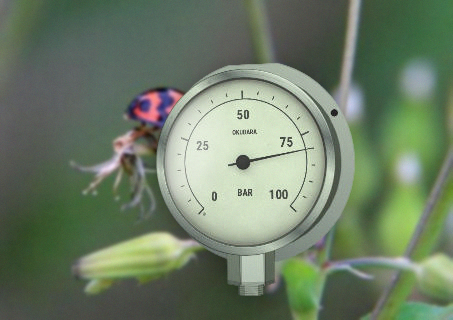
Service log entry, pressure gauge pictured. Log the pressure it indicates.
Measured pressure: 80 bar
